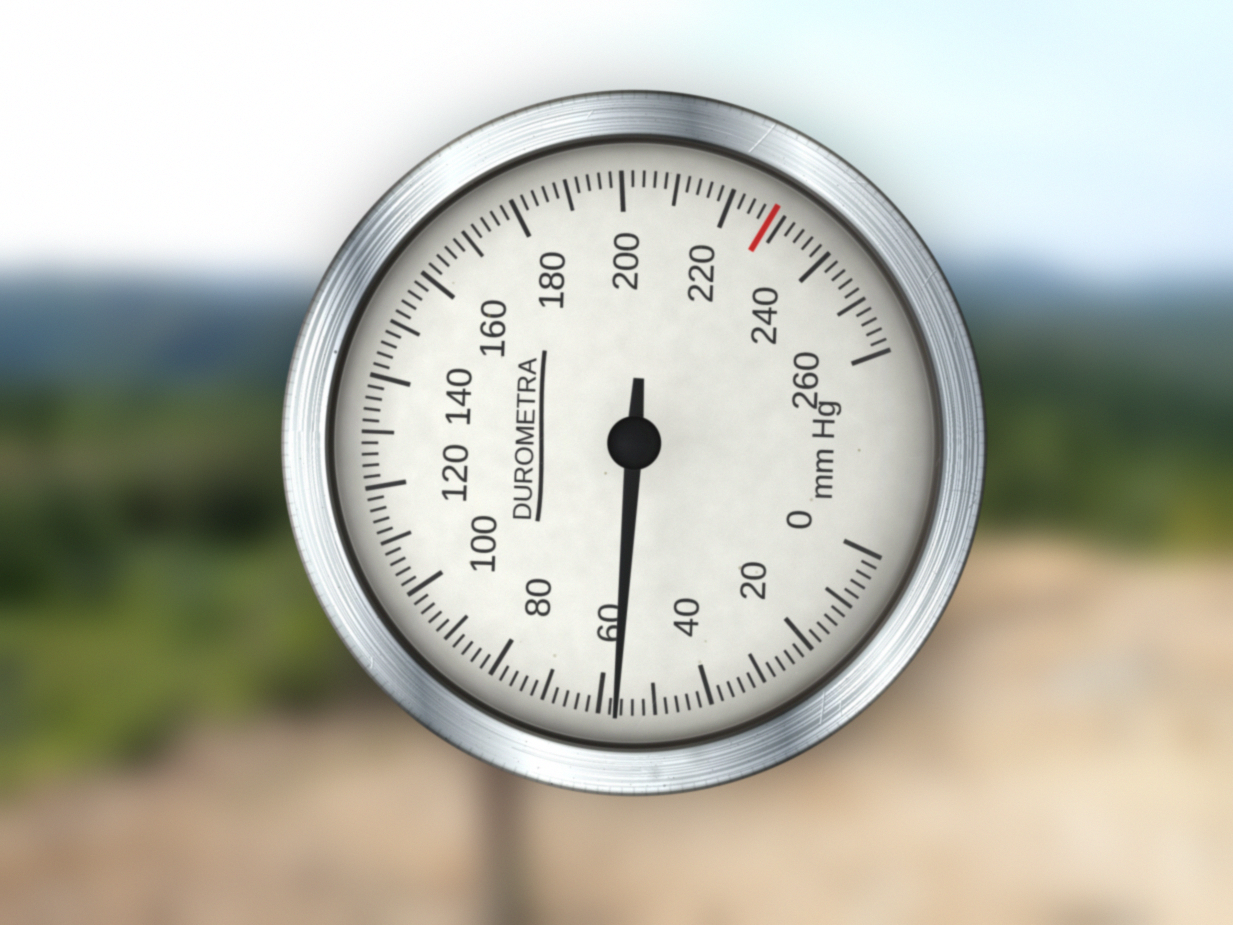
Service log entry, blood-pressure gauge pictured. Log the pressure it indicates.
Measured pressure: 57 mmHg
